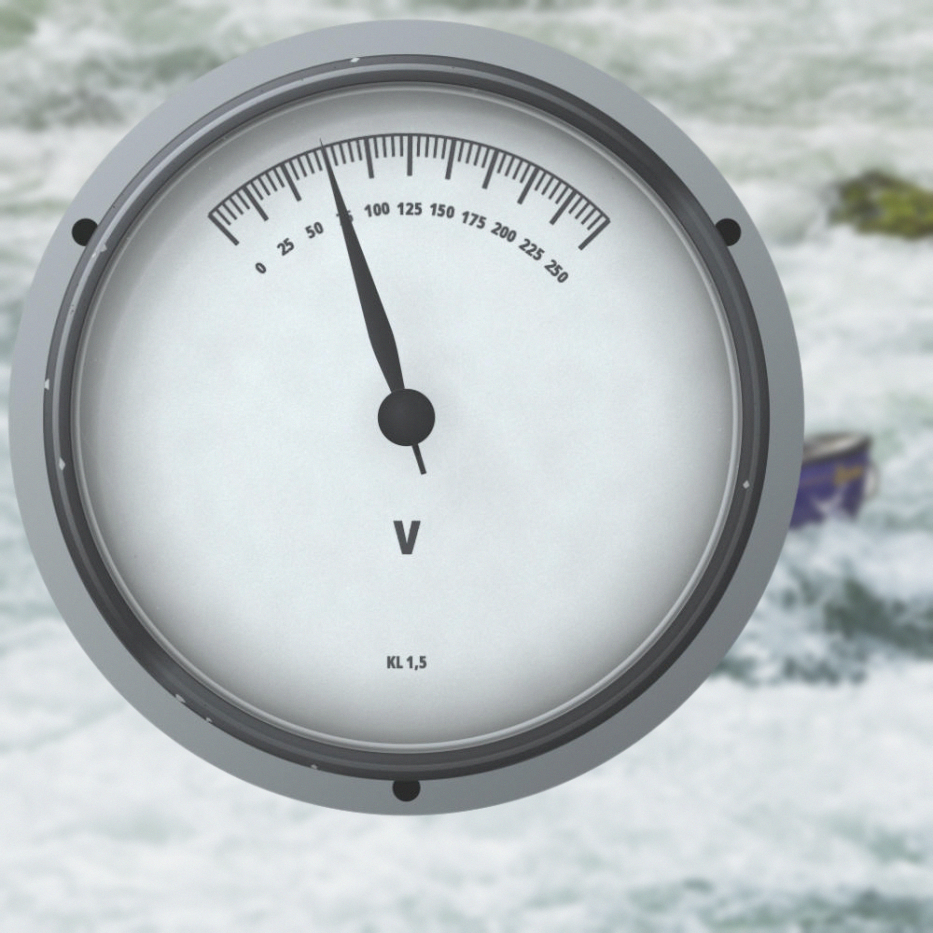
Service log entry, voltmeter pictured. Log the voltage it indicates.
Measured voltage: 75 V
